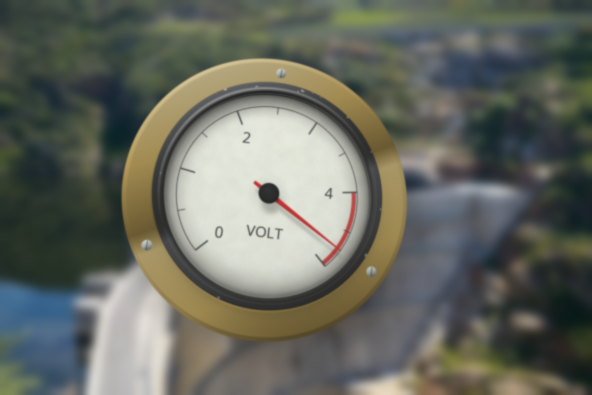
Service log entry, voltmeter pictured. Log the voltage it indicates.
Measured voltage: 4.75 V
